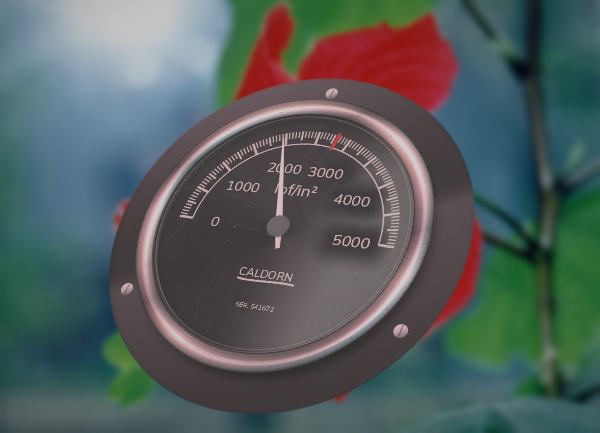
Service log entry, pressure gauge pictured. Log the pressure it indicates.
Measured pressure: 2000 psi
